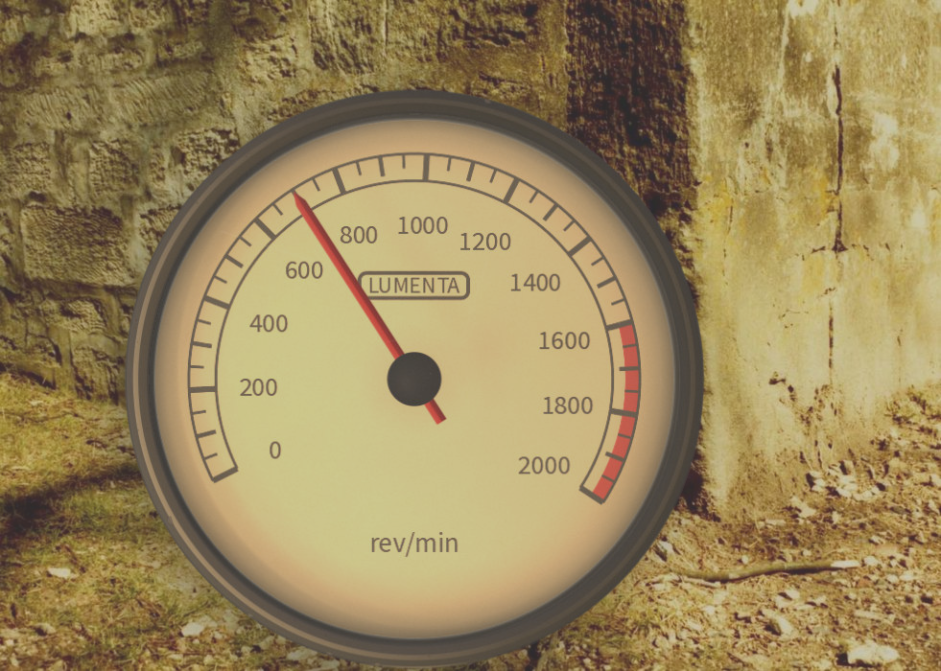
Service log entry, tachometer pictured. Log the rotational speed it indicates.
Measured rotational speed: 700 rpm
